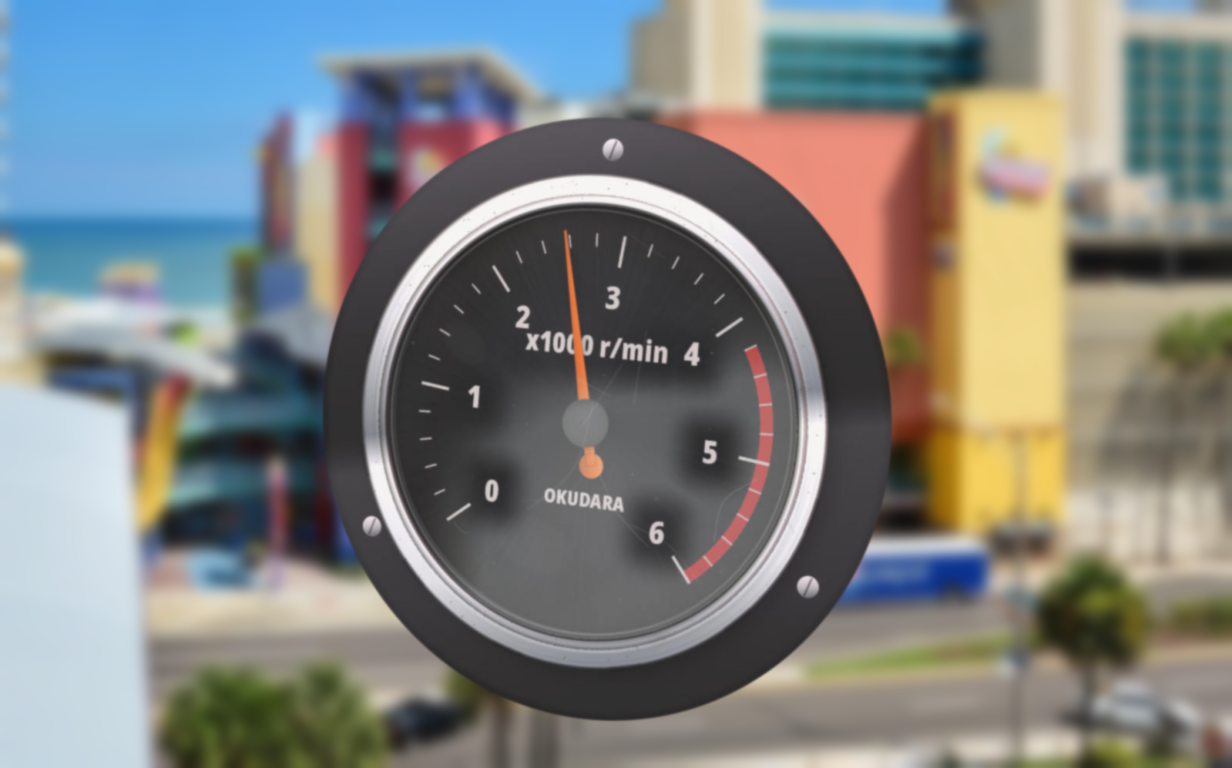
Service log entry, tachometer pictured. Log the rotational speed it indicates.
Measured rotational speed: 2600 rpm
